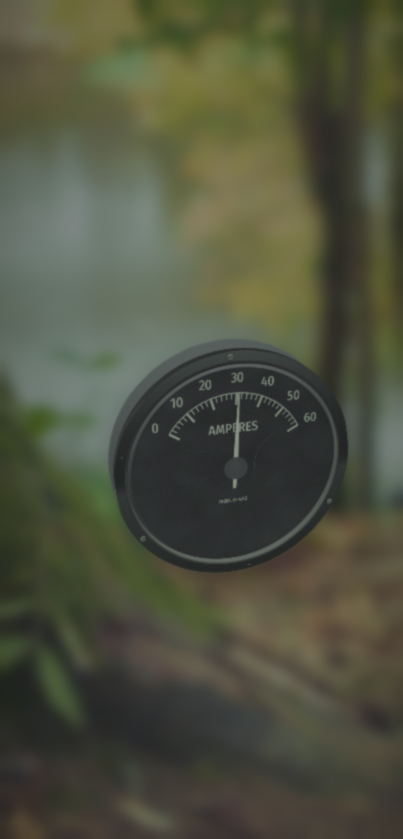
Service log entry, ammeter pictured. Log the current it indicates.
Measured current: 30 A
